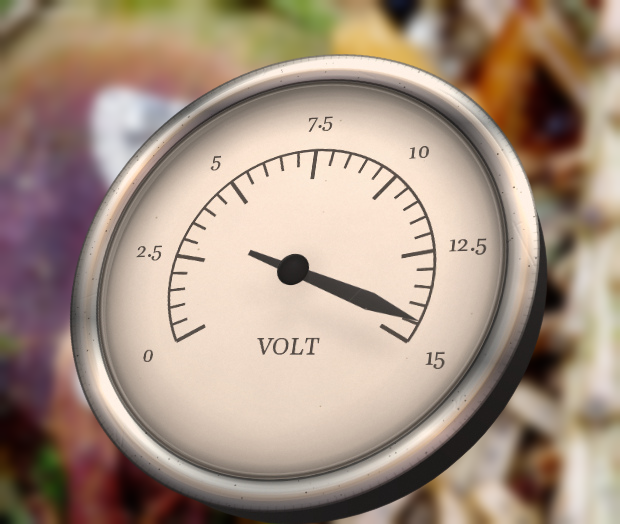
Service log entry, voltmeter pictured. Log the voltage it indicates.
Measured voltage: 14.5 V
